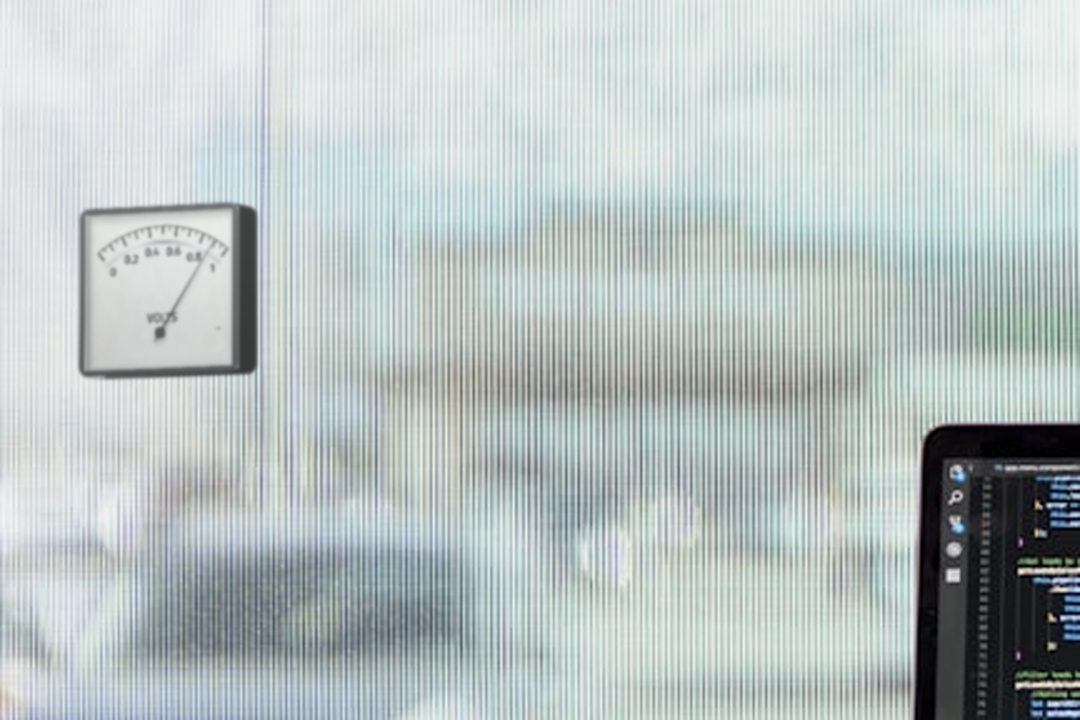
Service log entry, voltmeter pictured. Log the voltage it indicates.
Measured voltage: 0.9 V
